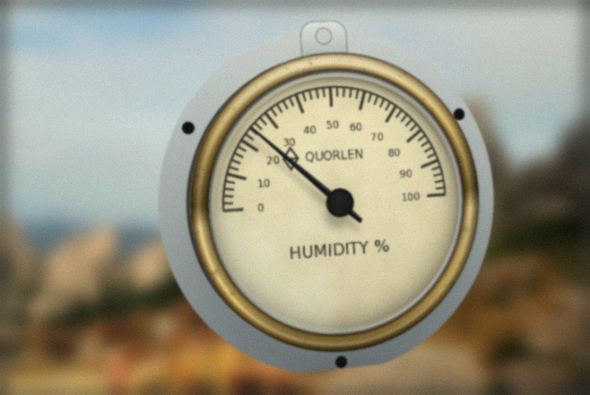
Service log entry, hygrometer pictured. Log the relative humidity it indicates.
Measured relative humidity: 24 %
